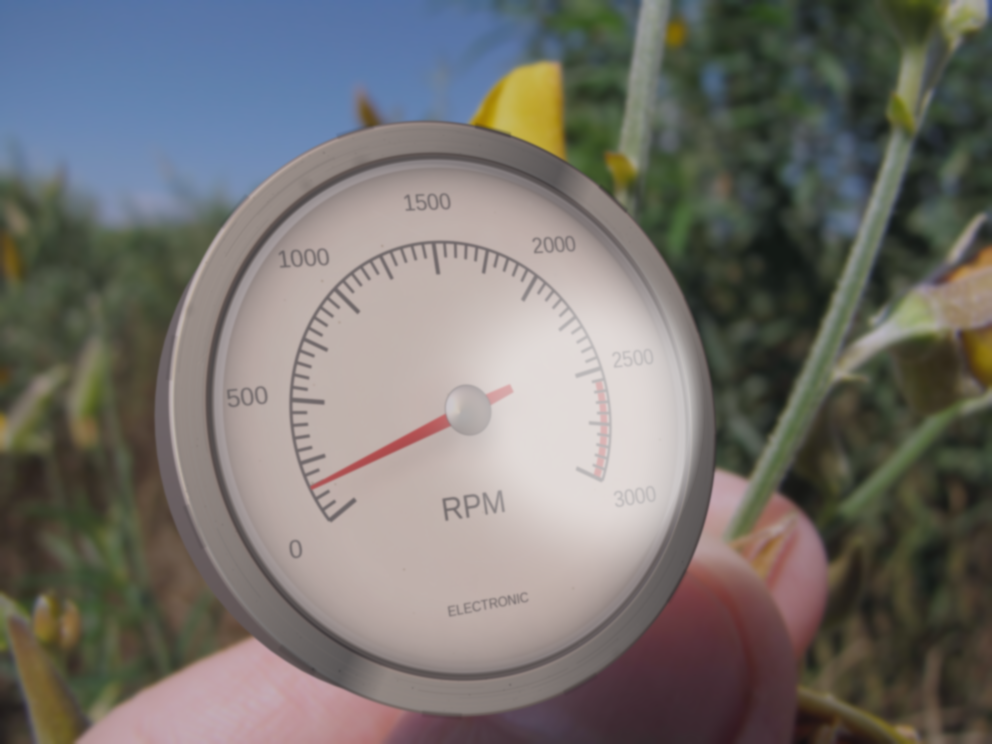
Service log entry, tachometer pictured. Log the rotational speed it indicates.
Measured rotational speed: 150 rpm
